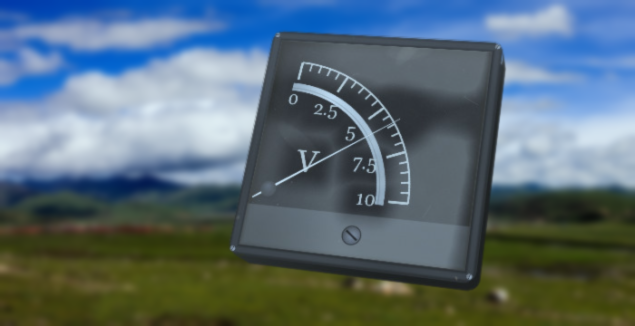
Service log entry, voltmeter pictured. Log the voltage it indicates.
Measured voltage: 6 V
